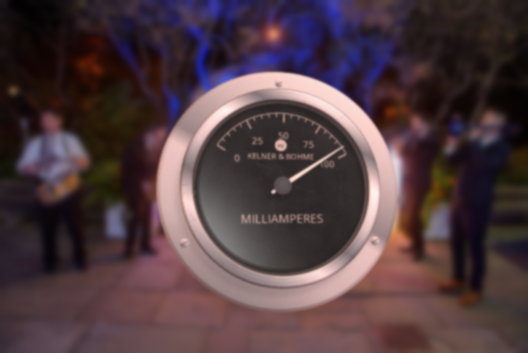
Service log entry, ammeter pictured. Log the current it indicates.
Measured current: 95 mA
